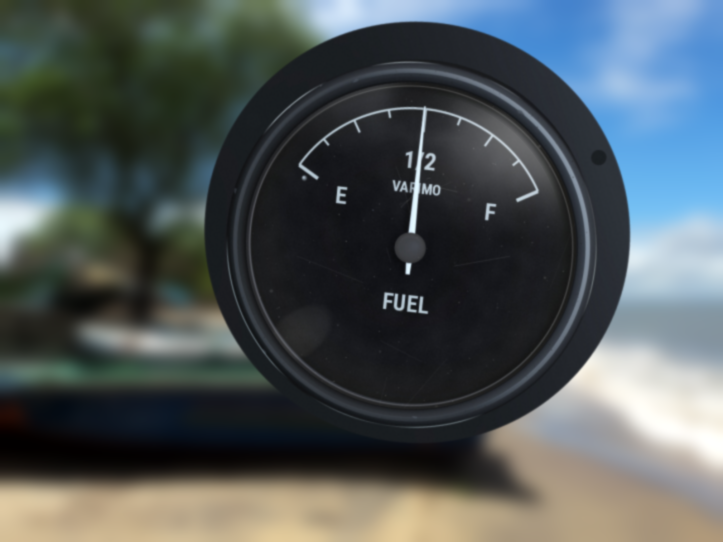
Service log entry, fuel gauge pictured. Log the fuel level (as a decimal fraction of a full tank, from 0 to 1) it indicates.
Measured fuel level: 0.5
